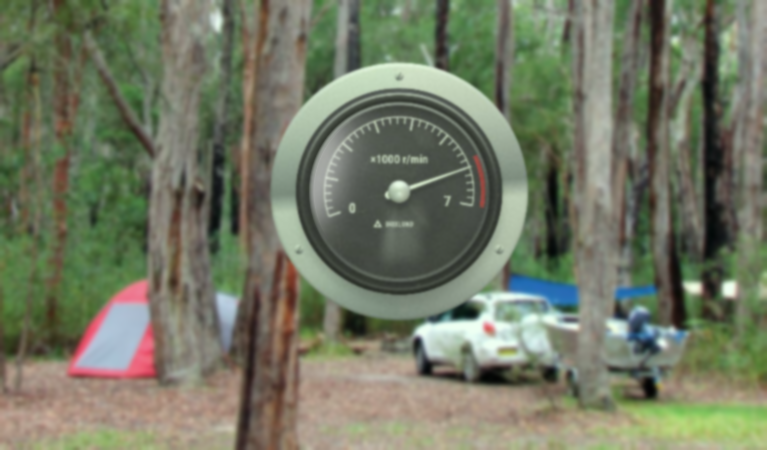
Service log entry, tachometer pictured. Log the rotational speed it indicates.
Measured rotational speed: 6000 rpm
